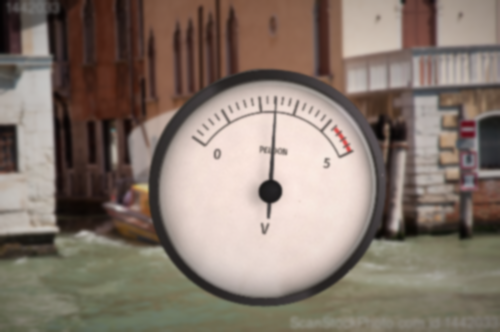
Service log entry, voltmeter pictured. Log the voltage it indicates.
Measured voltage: 2.4 V
